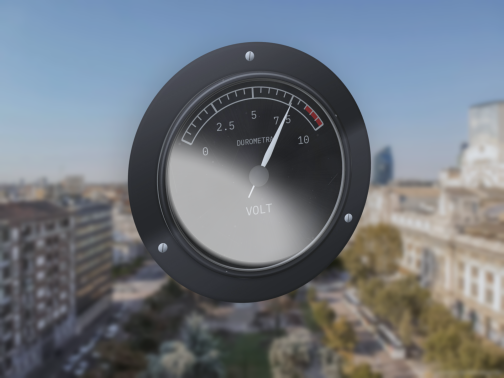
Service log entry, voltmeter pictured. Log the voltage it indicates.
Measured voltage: 7.5 V
